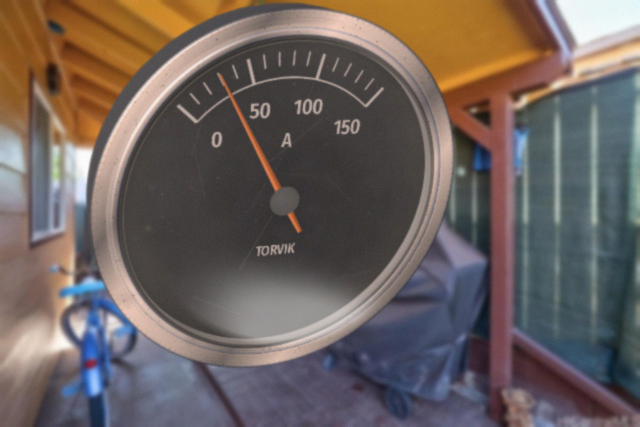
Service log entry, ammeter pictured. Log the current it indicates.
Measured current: 30 A
